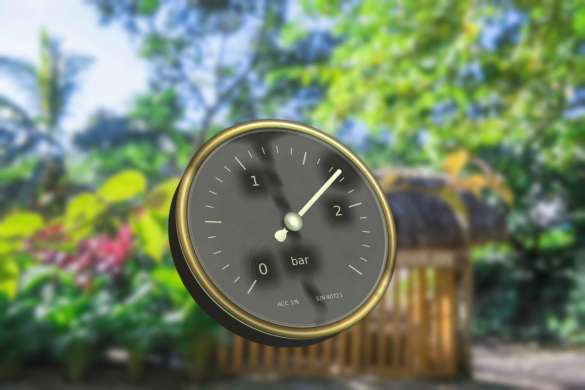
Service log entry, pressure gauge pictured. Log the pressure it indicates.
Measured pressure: 1.75 bar
